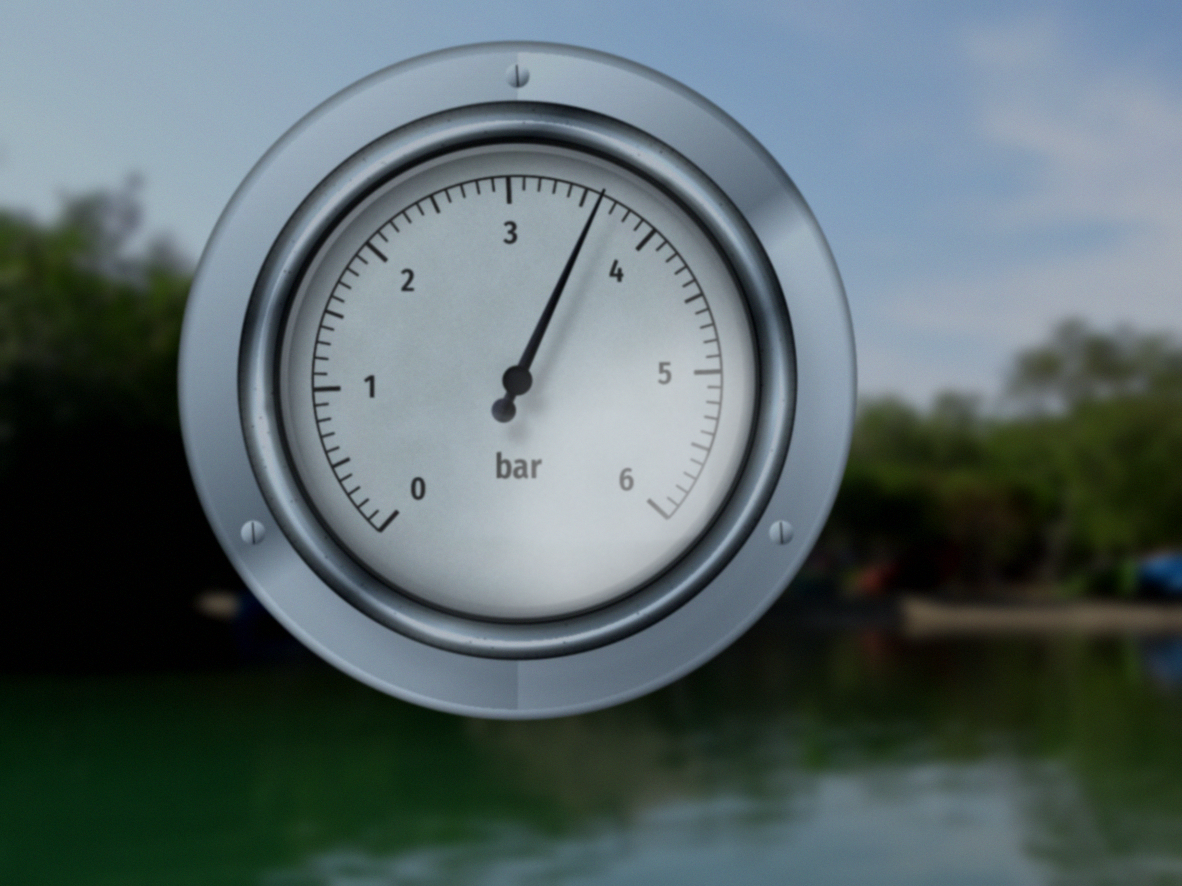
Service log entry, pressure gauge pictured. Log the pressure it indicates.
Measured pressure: 3.6 bar
